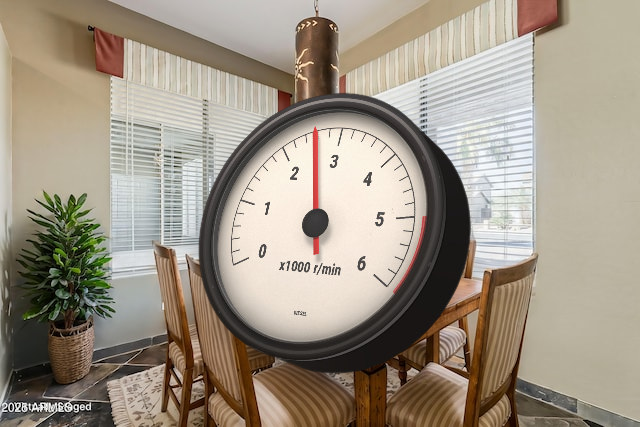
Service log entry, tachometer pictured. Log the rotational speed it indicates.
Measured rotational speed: 2600 rpm
